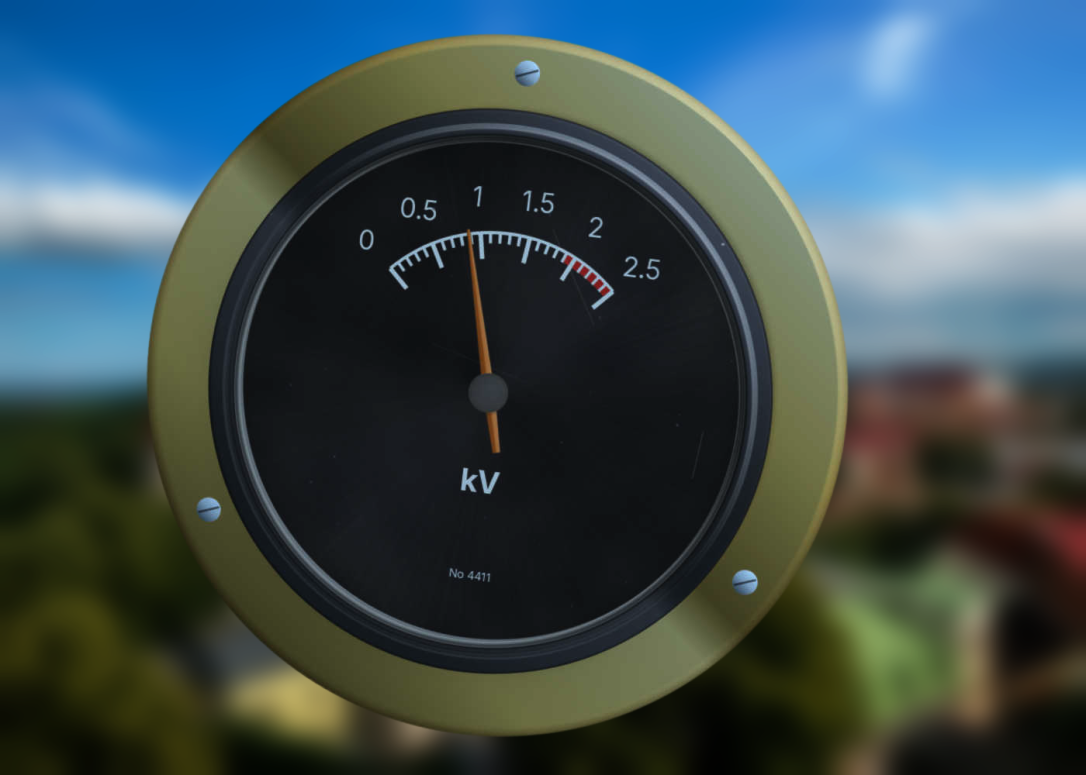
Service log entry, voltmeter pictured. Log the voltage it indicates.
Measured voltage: 0.9 kV
